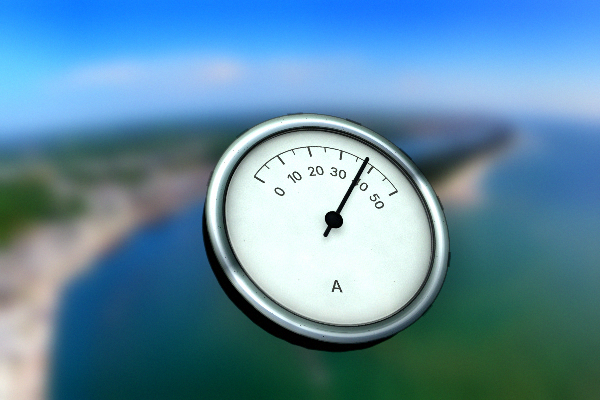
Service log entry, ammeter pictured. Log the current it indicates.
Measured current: 37.5 A
